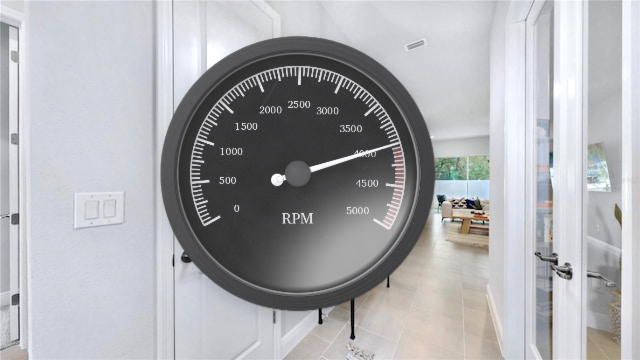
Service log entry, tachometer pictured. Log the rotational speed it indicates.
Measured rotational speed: 4000 rpm
